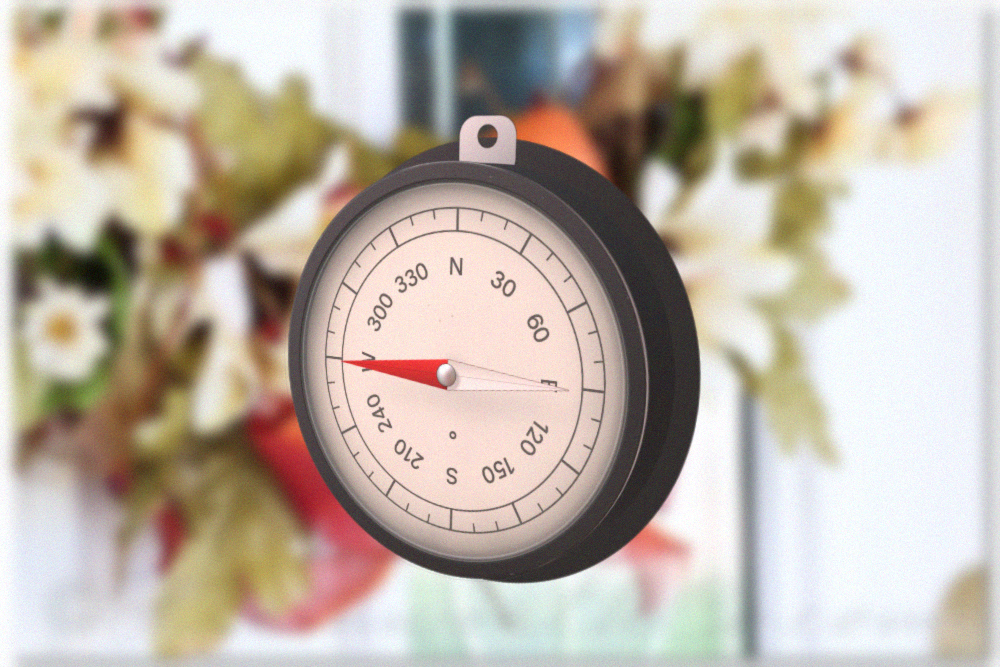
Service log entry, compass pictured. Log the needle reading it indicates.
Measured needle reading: 270 °
